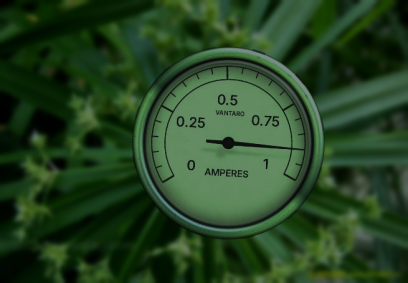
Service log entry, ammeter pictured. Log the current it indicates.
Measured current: 0.9 A
